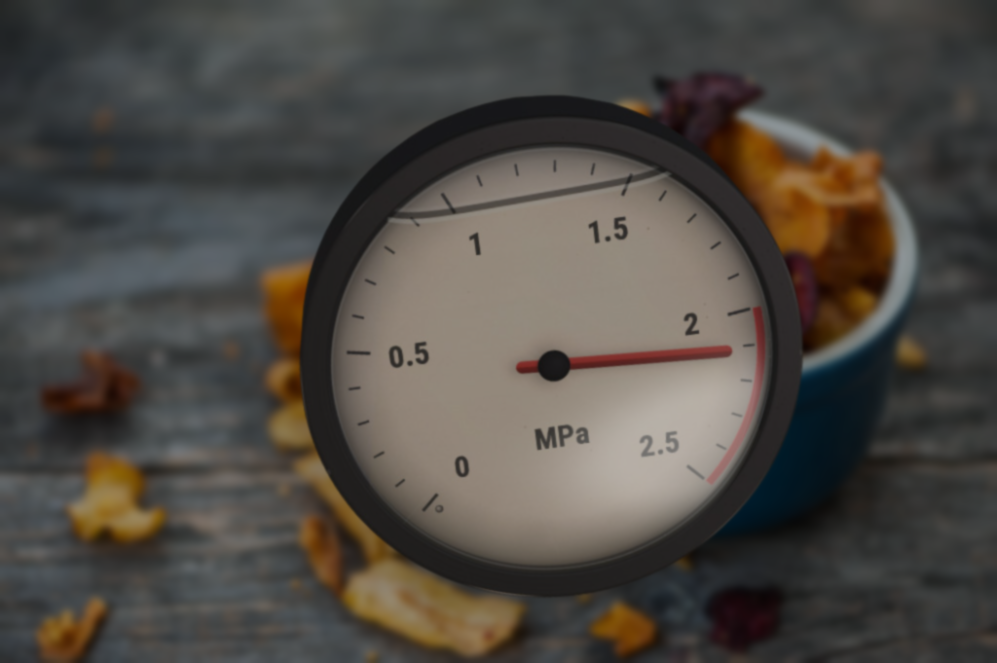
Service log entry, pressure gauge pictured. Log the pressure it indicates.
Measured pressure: 2.1 MPa
